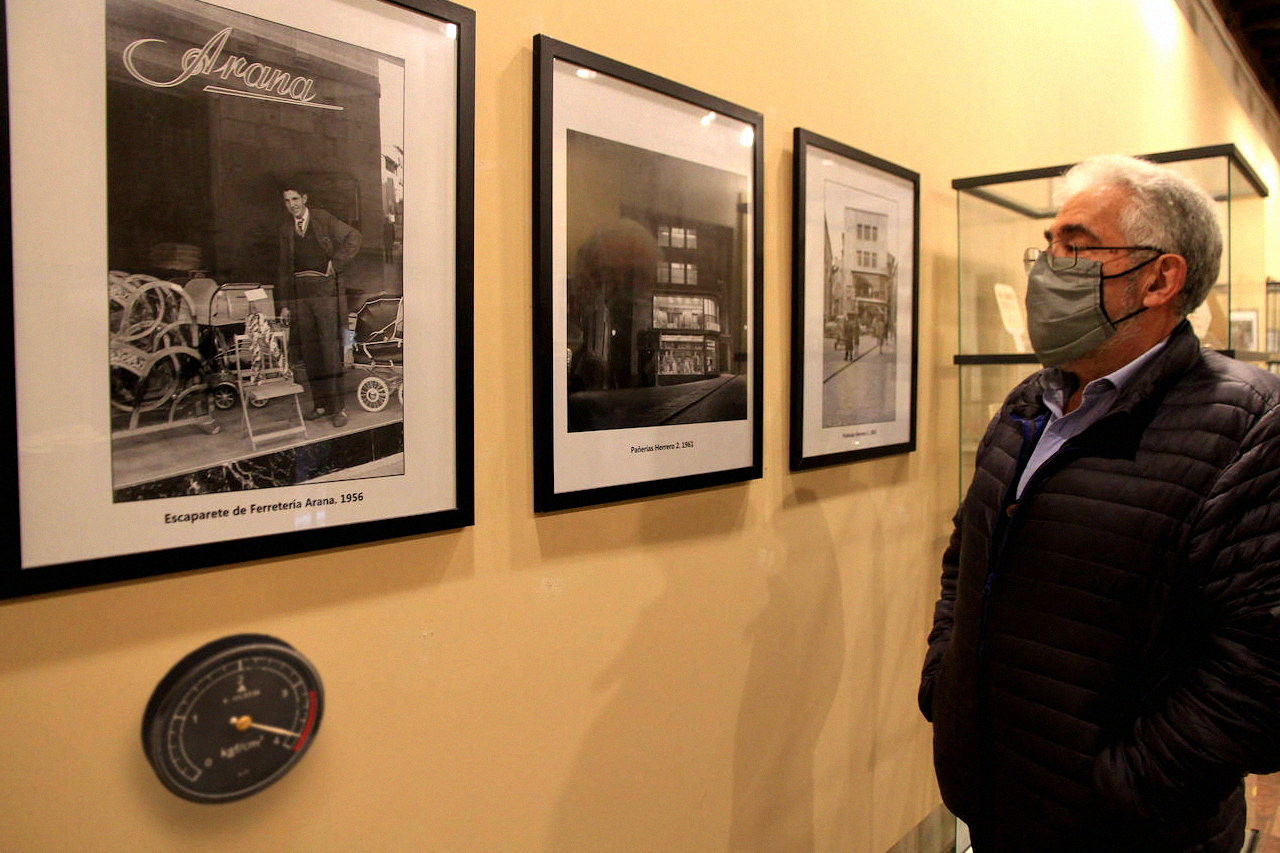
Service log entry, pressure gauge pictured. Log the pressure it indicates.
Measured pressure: 3.8 kg/cm²
